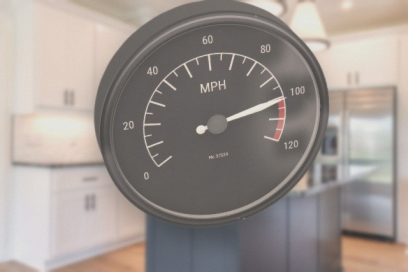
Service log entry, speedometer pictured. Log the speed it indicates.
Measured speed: 100 mph
